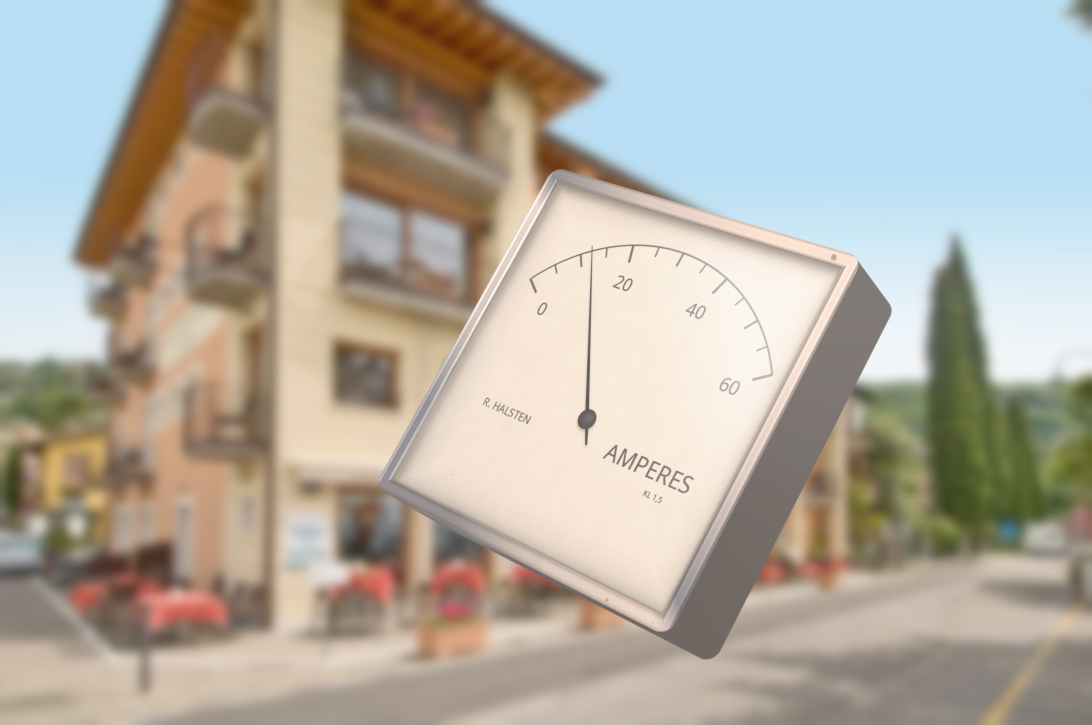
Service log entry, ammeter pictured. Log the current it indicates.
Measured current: 12.5 A
